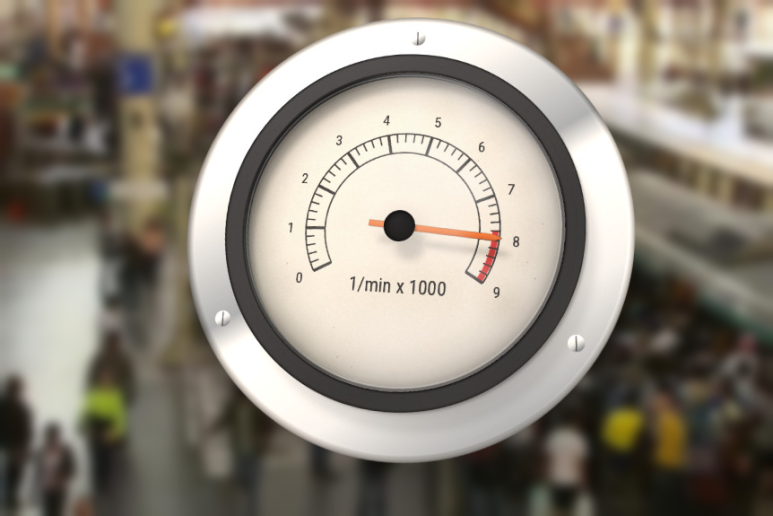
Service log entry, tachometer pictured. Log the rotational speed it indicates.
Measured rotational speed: 8000 rpm
